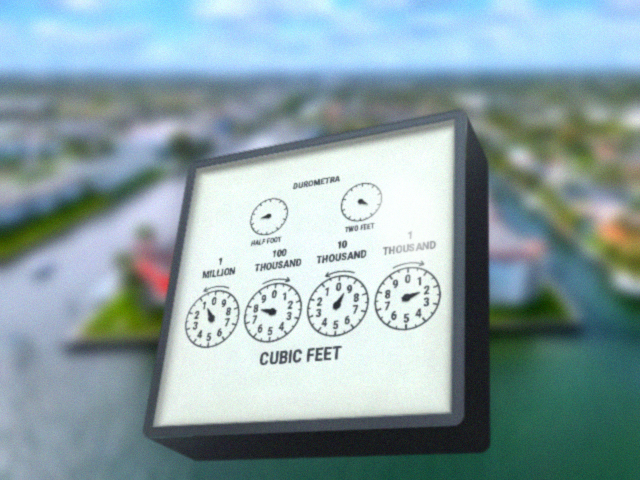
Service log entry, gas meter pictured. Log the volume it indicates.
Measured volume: 79200 ft³
